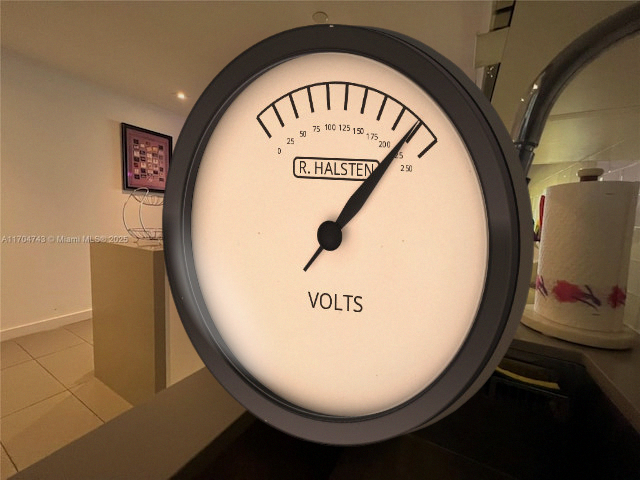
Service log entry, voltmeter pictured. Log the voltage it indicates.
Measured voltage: 225 V
